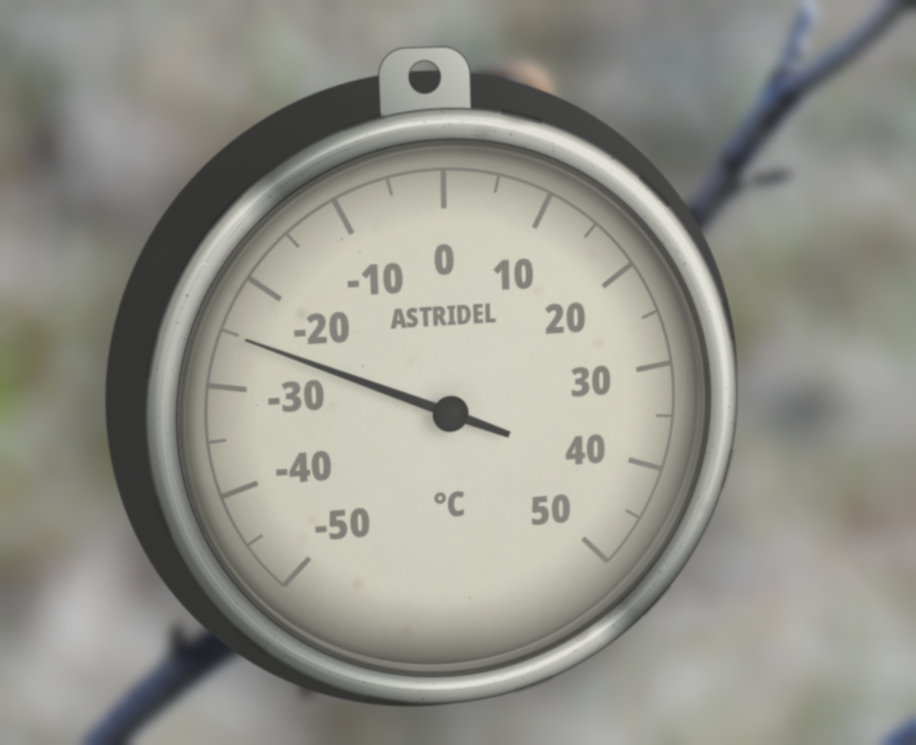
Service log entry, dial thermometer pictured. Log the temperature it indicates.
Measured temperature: -25 °C
